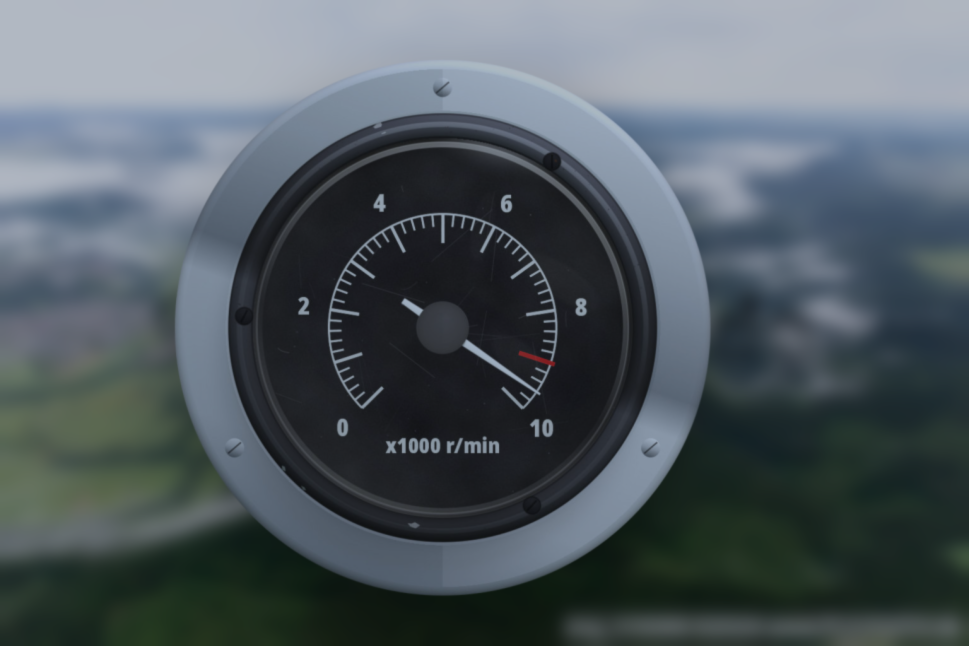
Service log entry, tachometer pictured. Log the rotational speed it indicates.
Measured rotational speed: 9600 rpm
